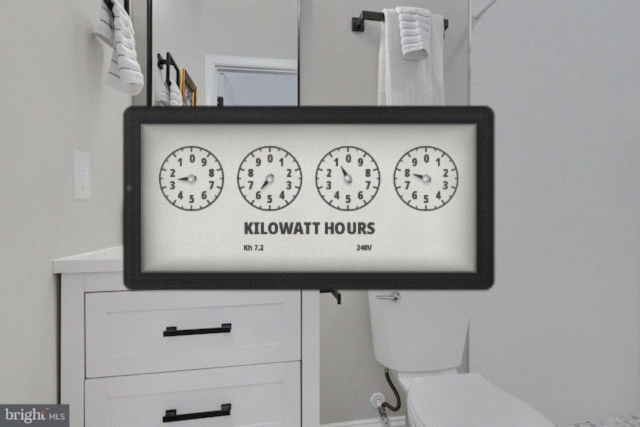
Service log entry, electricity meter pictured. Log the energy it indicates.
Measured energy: 2608 kWh
